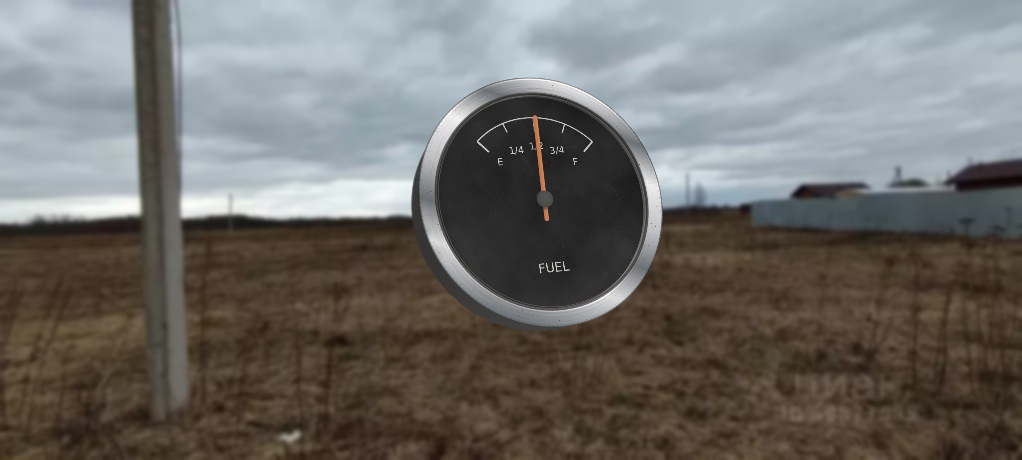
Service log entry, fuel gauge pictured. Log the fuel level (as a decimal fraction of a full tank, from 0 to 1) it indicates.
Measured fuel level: 0.5
